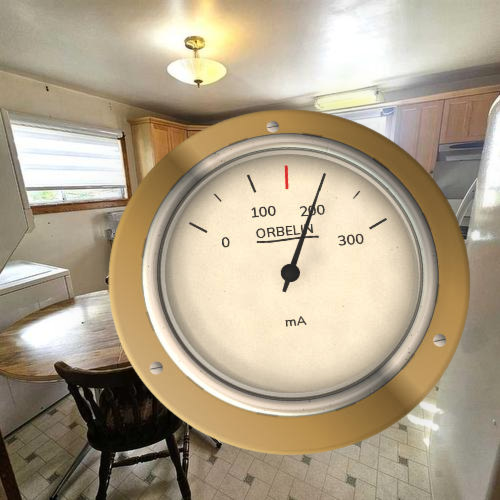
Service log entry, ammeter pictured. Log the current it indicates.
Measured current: 200 mA
